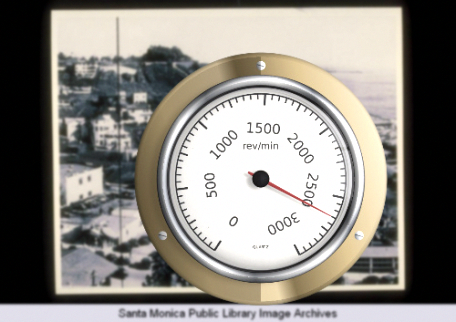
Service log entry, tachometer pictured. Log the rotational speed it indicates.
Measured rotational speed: 2650 rpm
